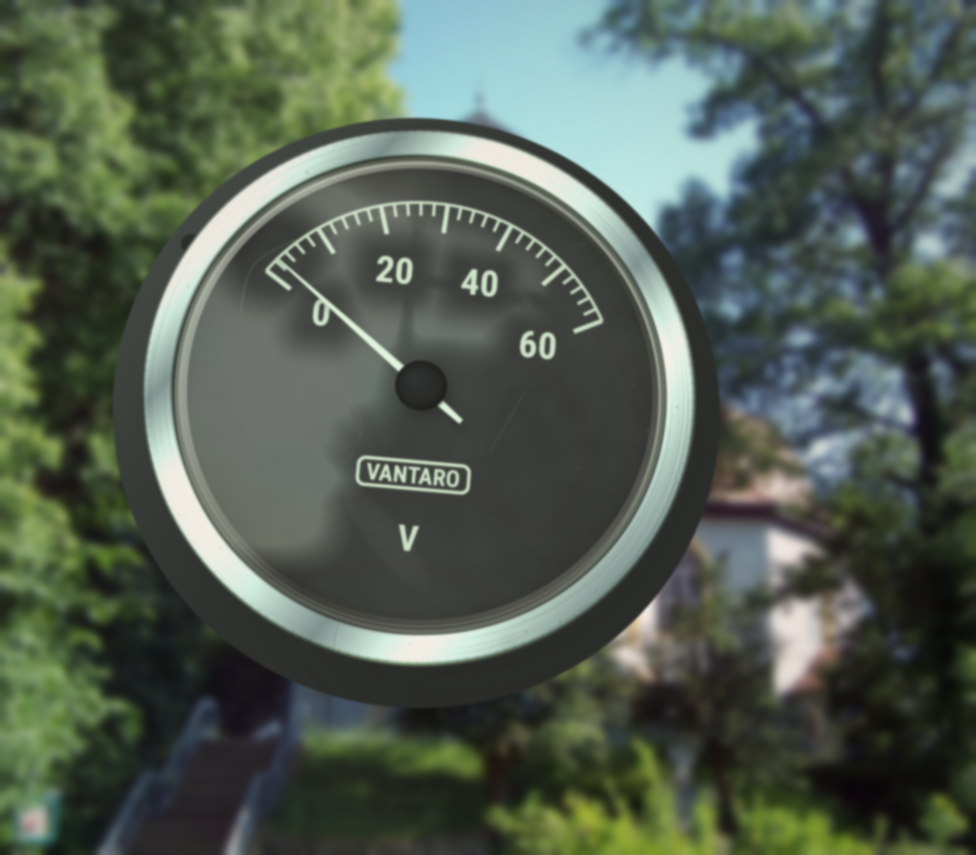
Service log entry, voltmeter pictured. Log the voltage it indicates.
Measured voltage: 2 V
